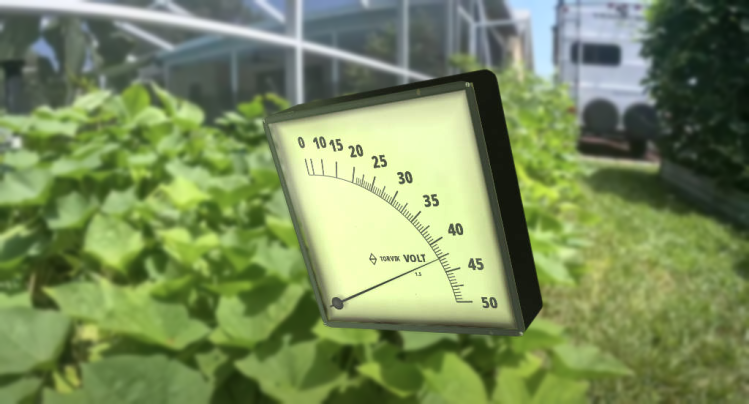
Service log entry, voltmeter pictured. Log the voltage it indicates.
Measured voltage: 42.5 V
